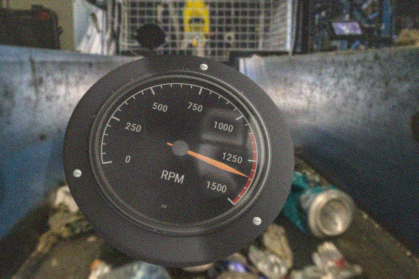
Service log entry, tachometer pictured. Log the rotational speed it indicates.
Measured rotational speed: 1350 rpm
